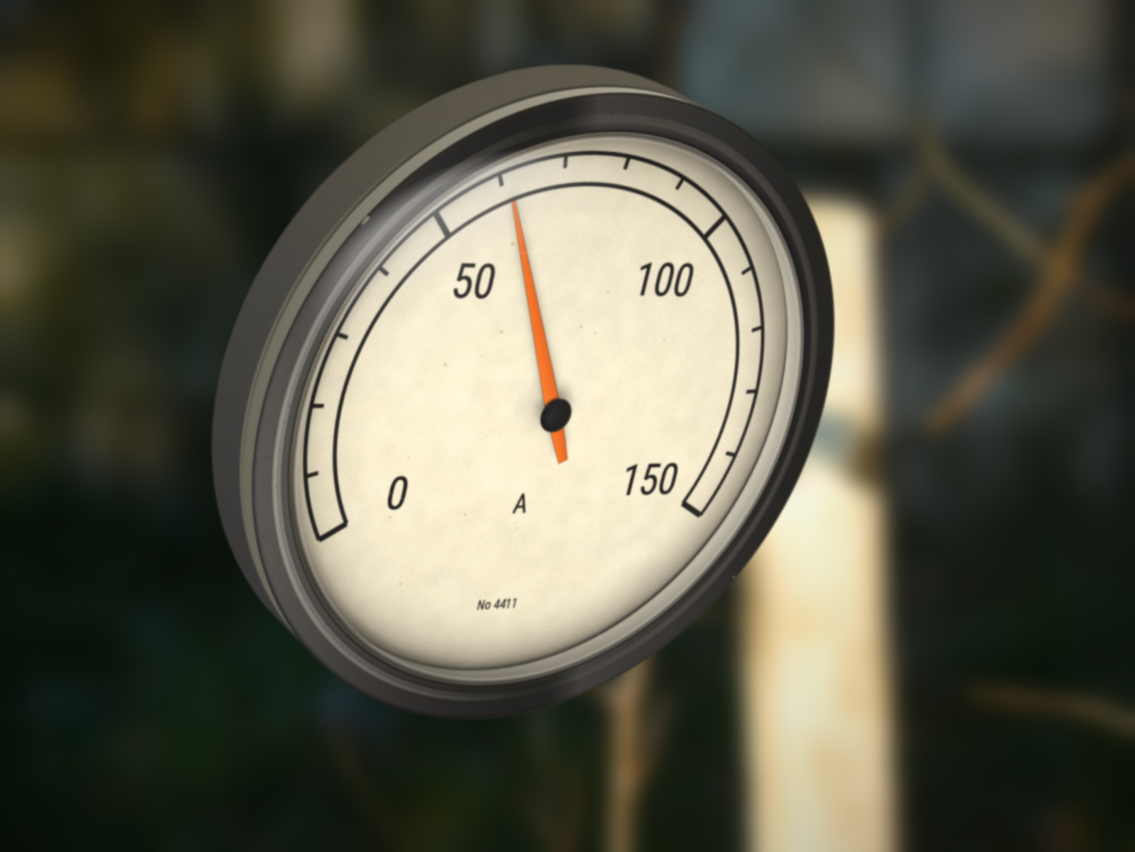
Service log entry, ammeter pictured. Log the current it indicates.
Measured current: 60 A
